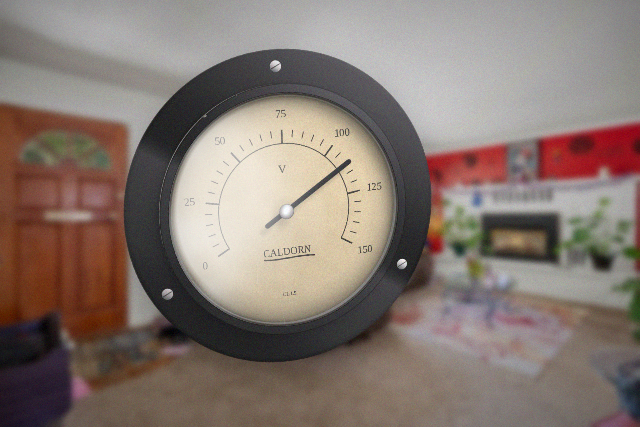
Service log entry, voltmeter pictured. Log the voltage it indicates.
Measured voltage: 110 V
